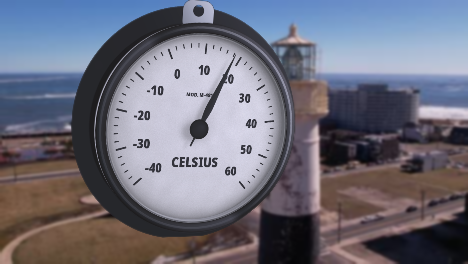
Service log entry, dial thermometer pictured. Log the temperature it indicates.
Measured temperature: 18 °C
